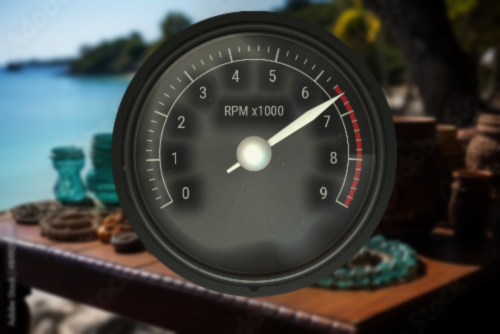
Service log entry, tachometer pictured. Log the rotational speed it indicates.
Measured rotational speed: 6600 rpm
